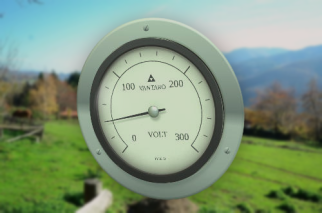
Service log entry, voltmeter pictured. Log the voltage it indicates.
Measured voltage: 40 V
